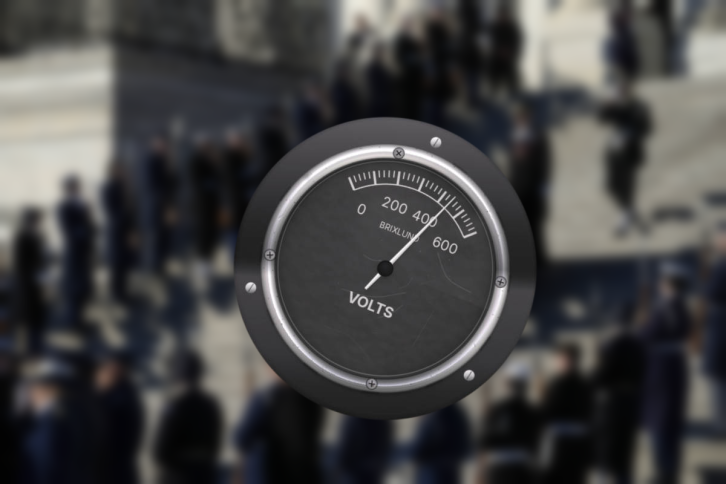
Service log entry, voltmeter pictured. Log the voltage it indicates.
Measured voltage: 440 V
